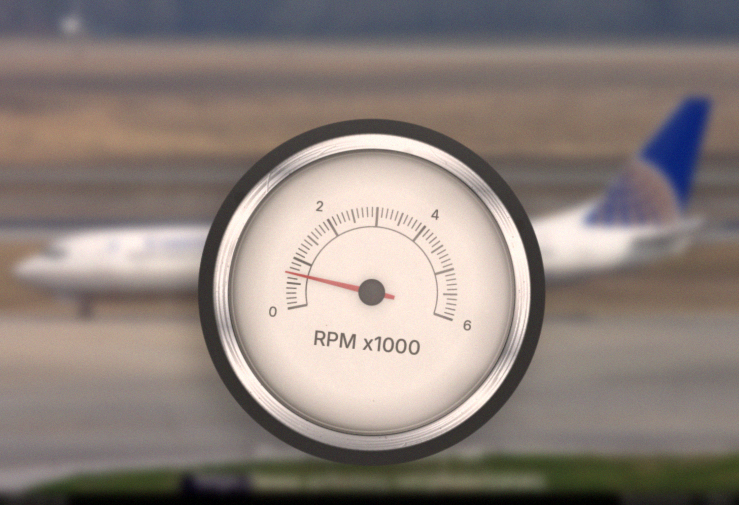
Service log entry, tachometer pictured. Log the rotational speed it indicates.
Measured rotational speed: 700 rpm
